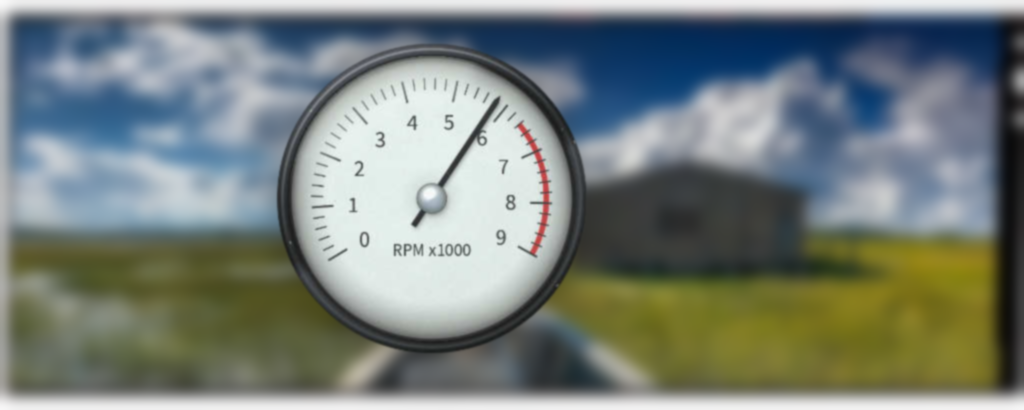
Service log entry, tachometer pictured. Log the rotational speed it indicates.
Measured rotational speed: 5800 rpm
